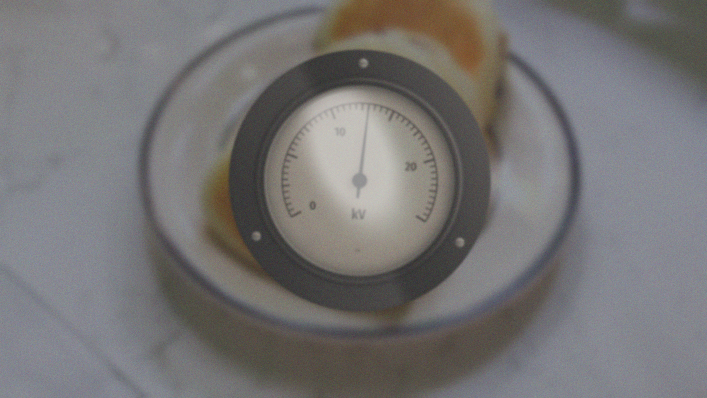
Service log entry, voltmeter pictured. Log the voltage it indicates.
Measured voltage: 13 kV
